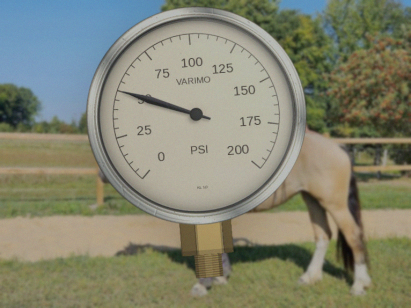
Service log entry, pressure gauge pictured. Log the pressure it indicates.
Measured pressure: 50 psi
